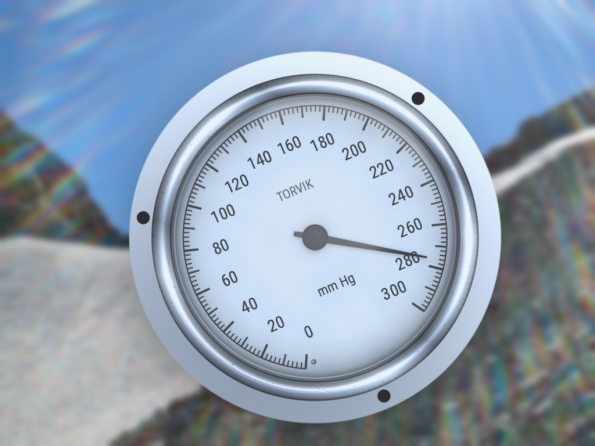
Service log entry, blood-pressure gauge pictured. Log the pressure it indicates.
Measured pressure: 276 mmHg
